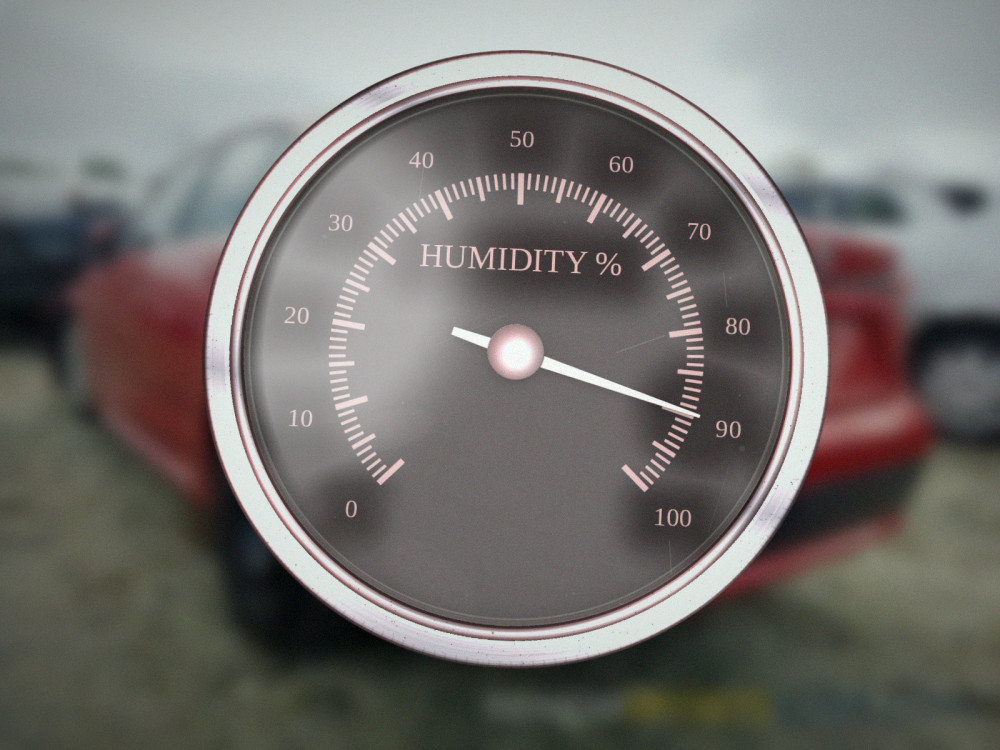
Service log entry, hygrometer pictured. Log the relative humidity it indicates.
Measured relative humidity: 90 %
